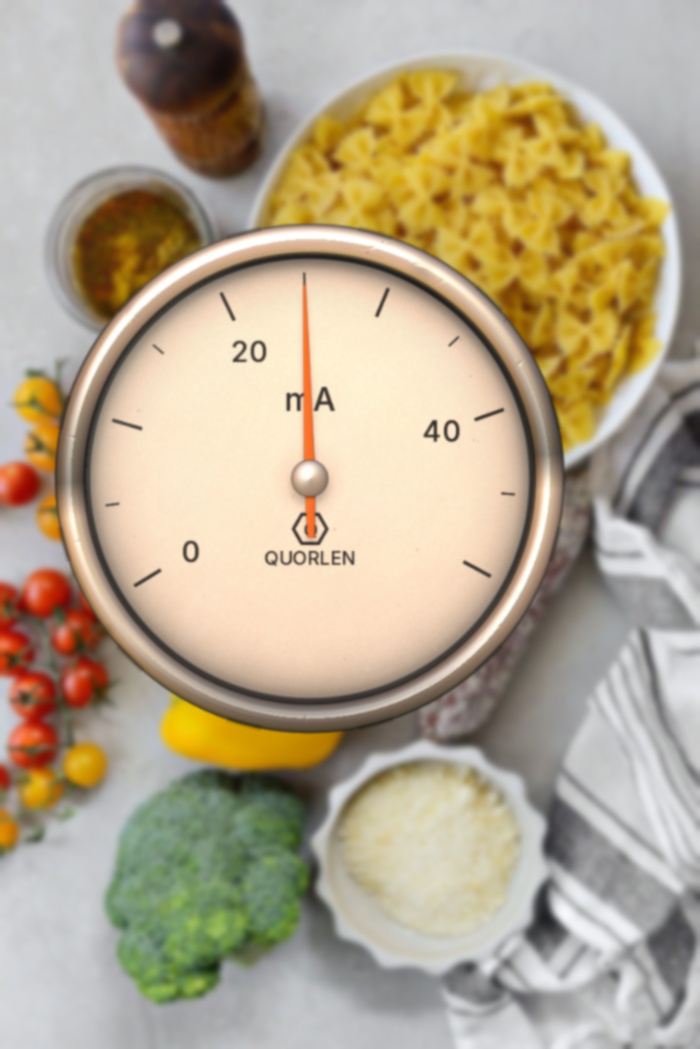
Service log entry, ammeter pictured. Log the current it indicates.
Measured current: 25 mA
